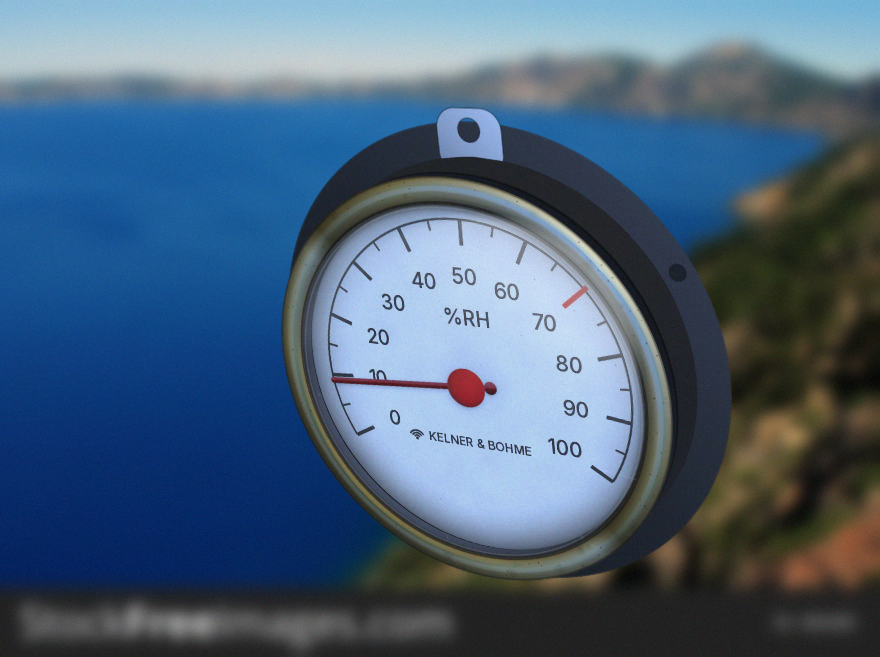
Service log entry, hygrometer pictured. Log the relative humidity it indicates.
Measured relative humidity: 10 %
